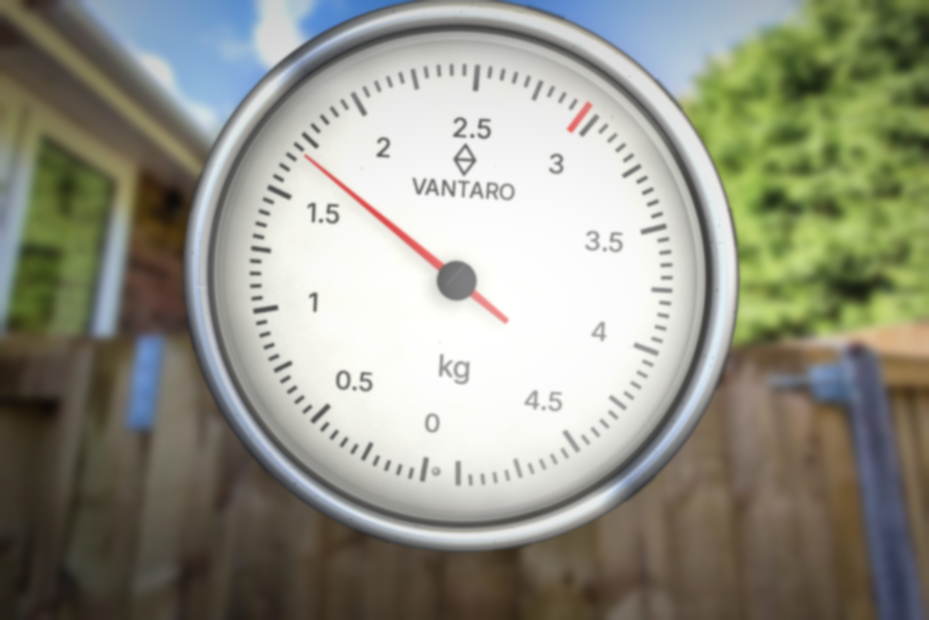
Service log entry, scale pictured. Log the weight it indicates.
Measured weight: 1.7 kg
